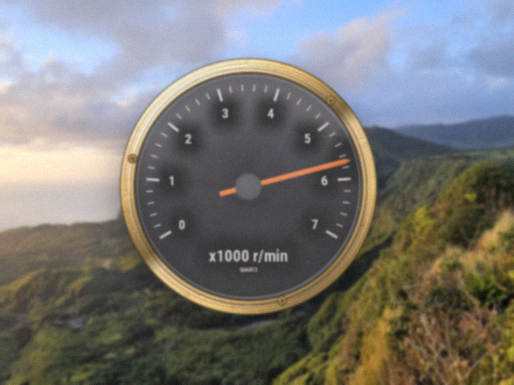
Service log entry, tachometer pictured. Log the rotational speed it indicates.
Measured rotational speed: 5700 rpm
